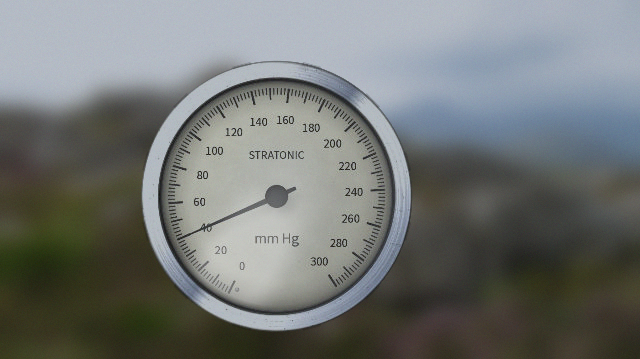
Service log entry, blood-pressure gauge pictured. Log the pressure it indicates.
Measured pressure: 40 mmHg
